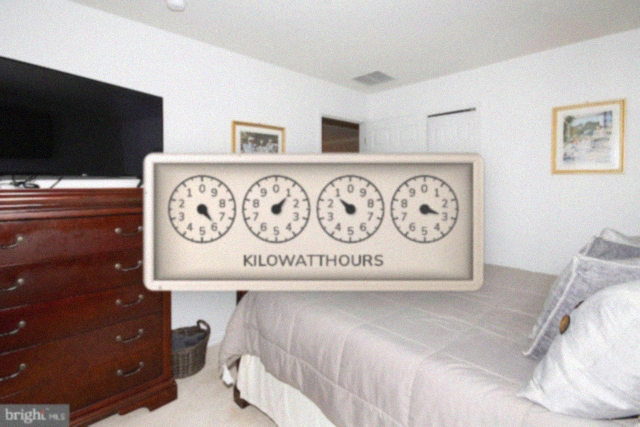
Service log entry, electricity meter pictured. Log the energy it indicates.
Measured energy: 6113 kWh
